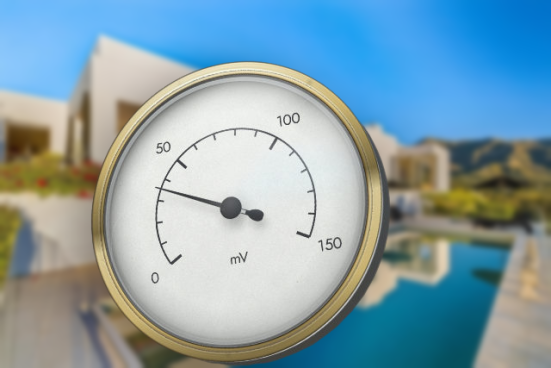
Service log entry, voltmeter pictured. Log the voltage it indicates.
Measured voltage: 35 mV
